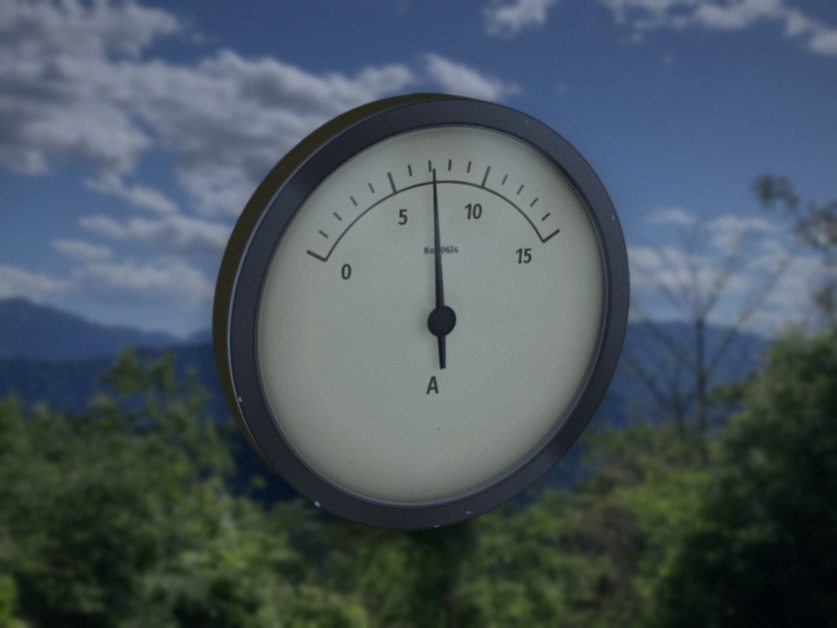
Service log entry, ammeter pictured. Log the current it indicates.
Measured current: 7 A
